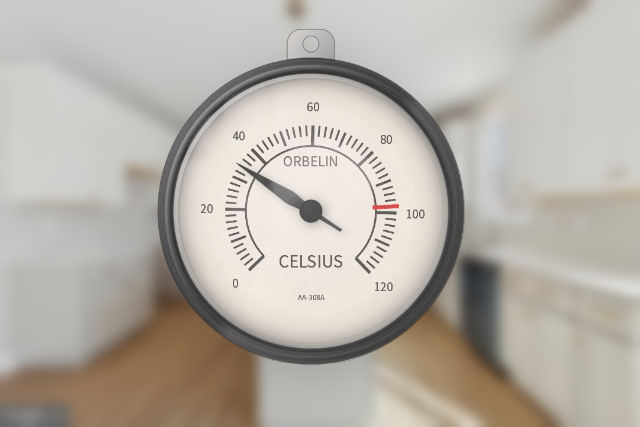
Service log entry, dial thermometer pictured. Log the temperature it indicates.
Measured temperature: 34 °C
